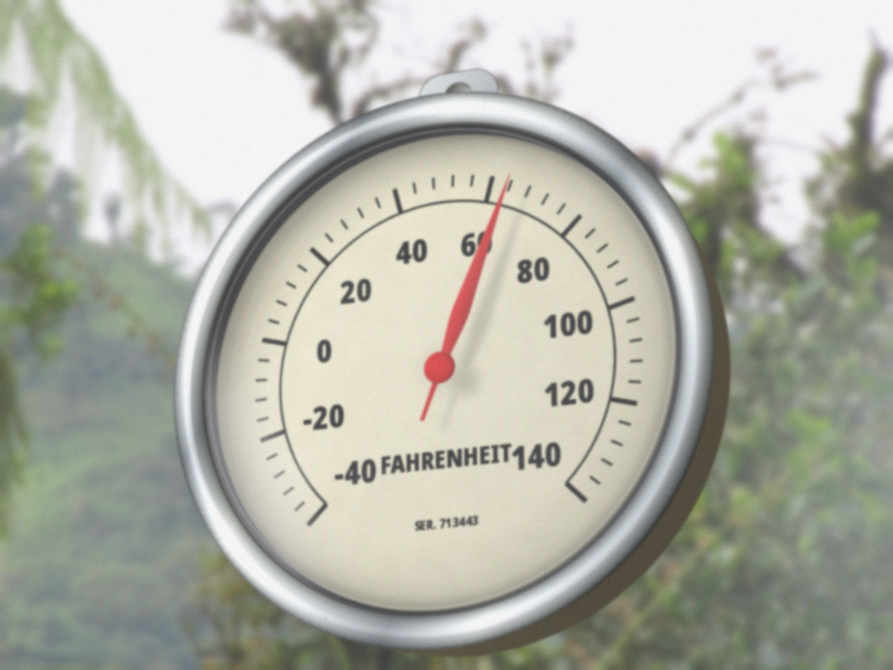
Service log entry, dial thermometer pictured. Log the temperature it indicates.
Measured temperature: 64 °F
